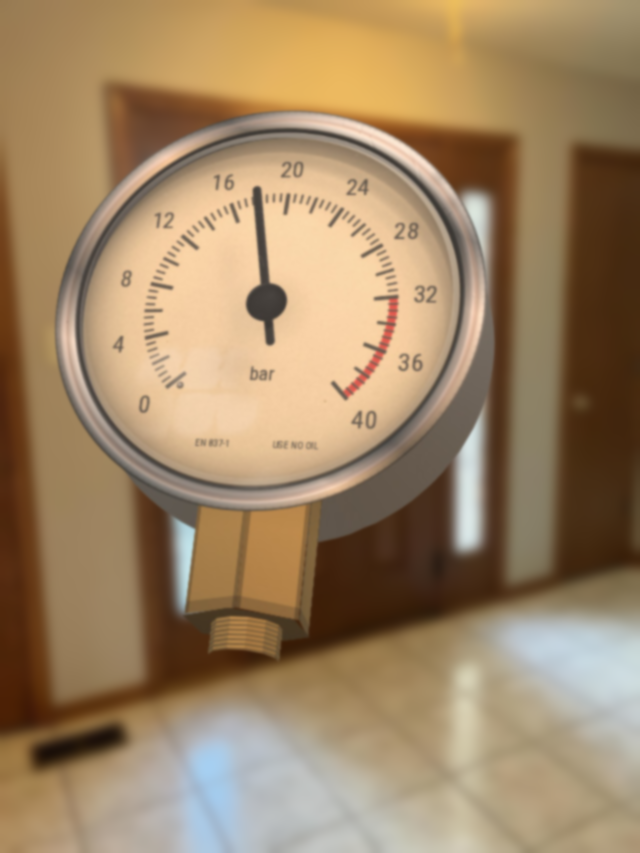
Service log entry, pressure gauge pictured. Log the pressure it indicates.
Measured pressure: 18 bar
